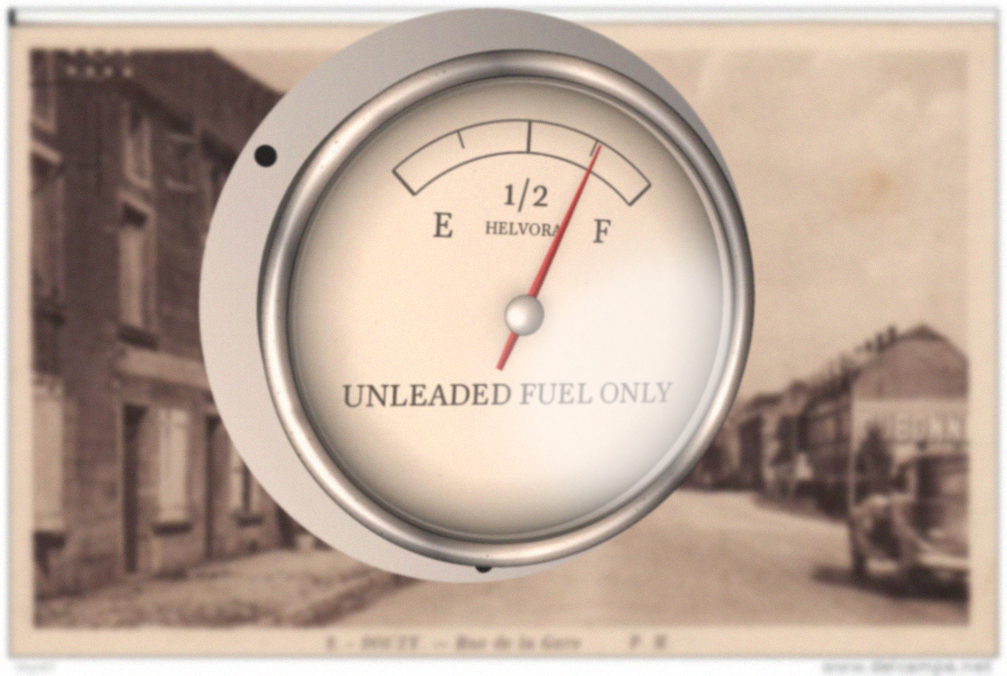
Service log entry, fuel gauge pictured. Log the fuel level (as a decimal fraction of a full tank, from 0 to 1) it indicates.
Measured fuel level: 0.75
